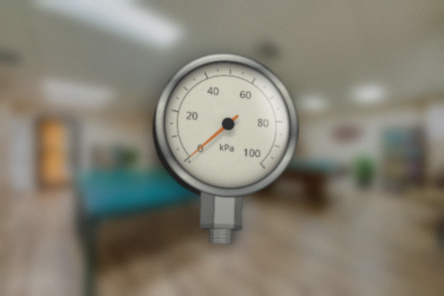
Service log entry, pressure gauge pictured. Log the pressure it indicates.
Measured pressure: 0 kPa
